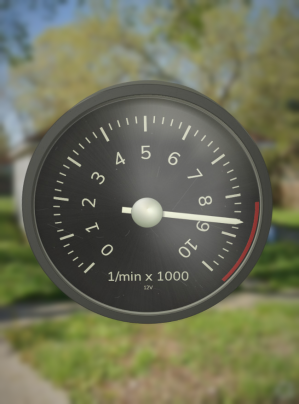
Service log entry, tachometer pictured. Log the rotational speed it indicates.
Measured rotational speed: 8600 rpm
